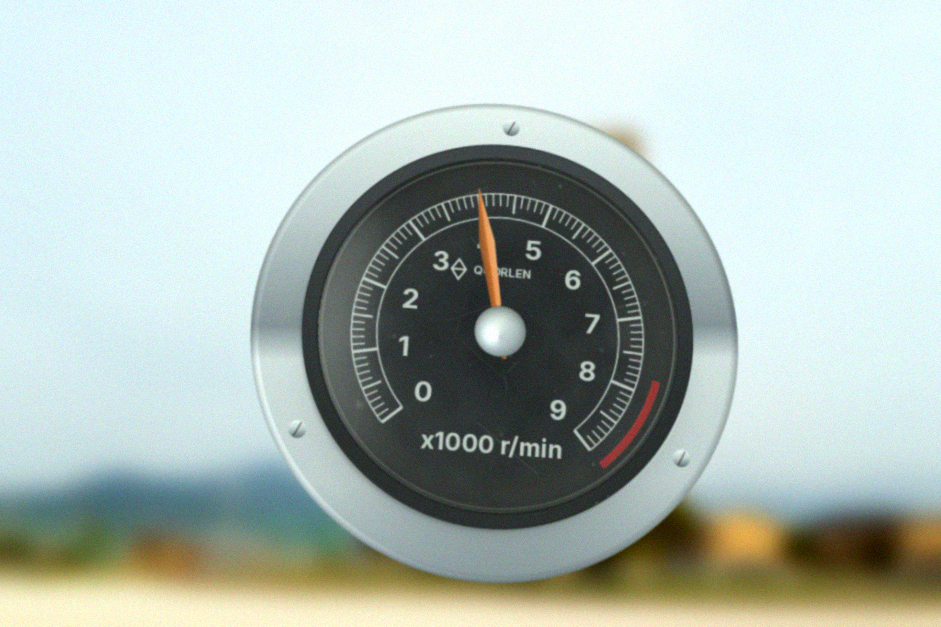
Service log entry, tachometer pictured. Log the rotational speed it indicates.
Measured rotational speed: 4000 rpm
